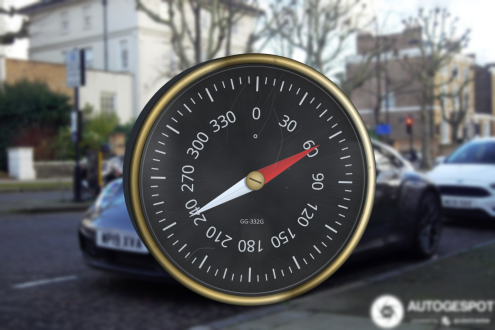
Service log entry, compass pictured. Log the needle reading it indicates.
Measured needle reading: 60 °
